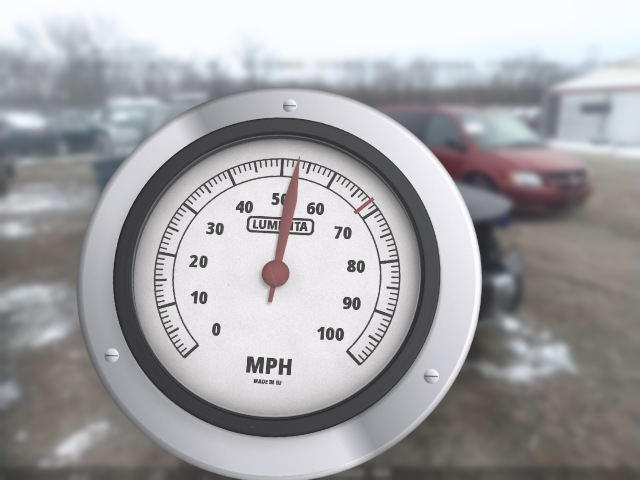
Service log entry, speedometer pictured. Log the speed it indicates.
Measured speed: 53 mph
